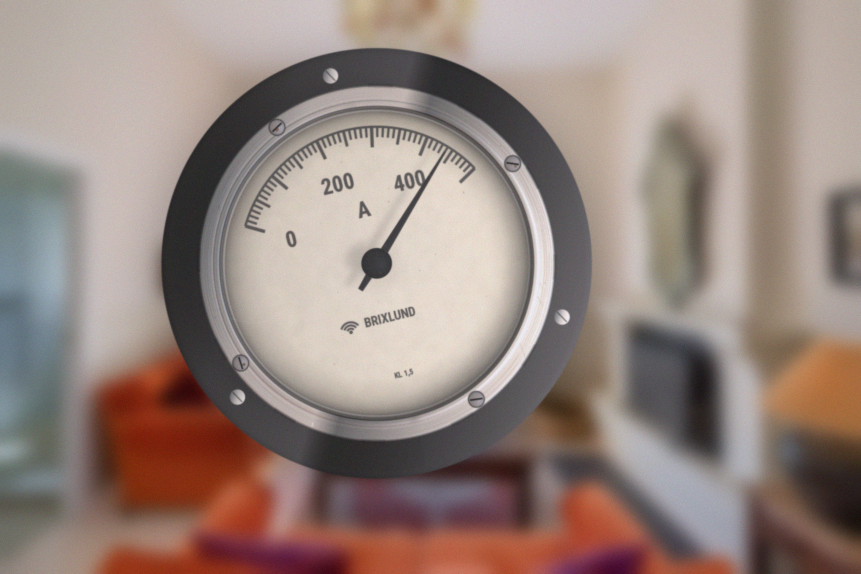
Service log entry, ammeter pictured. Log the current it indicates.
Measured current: 440 A
